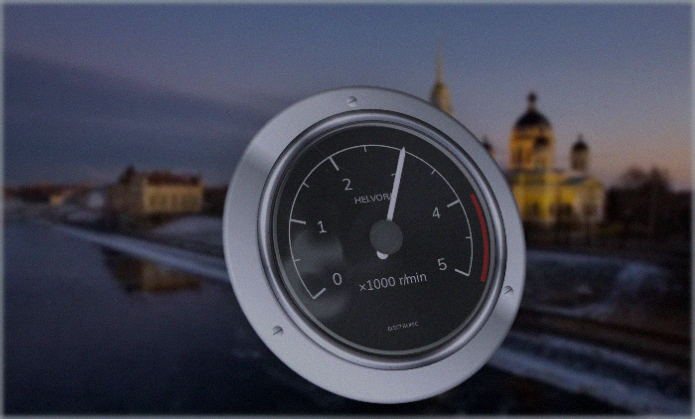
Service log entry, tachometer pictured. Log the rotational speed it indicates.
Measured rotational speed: 3000 rpm
